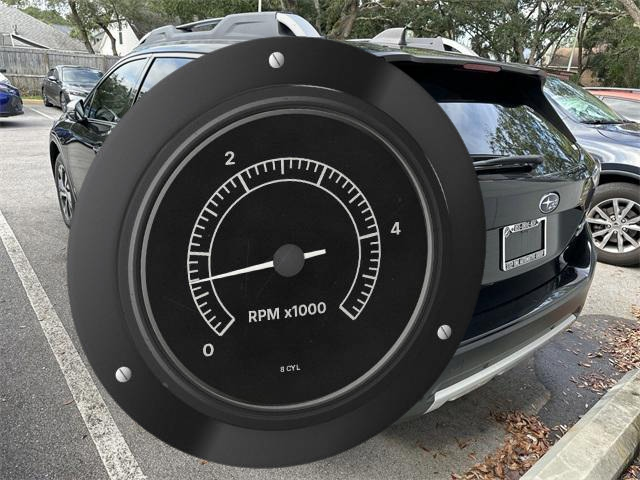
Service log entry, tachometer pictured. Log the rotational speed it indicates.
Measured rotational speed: 700 rpm
